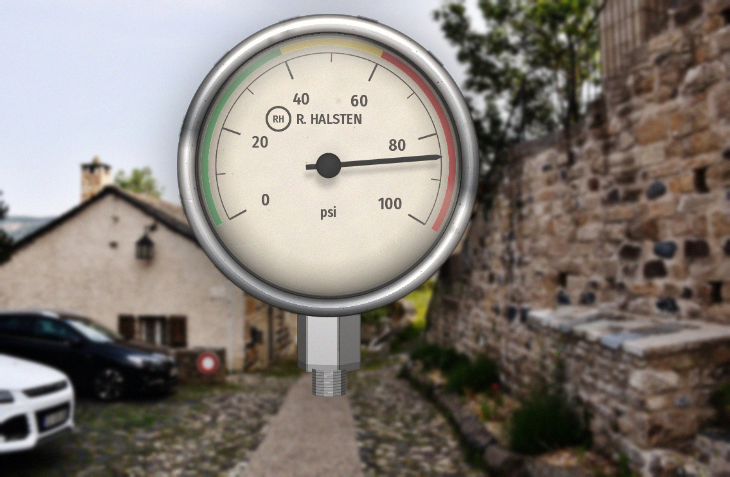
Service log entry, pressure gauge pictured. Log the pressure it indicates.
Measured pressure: 85 psi
